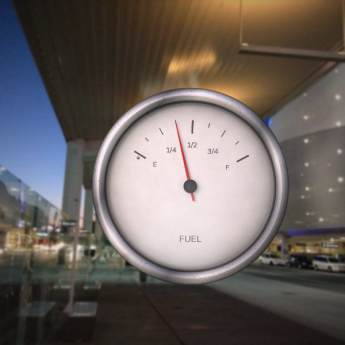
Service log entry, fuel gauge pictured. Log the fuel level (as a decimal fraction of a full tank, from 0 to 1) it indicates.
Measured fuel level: 0.375
